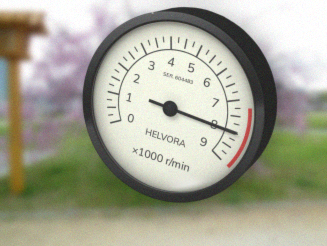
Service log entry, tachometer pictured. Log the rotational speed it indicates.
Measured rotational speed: 8000 rpm
